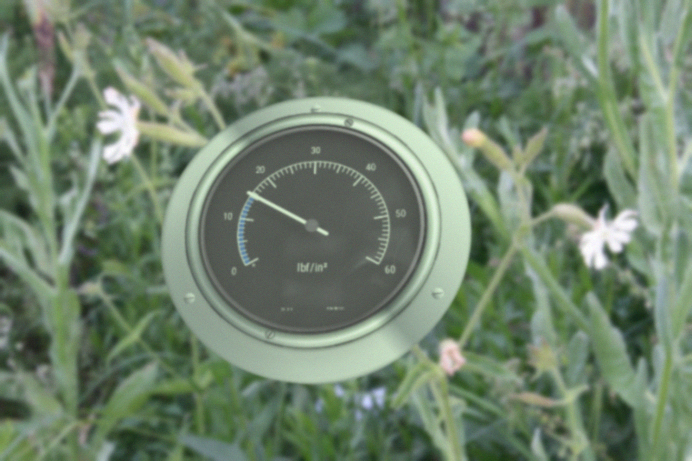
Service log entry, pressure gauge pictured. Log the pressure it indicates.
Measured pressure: 15 psi
